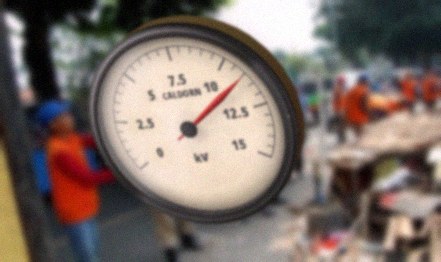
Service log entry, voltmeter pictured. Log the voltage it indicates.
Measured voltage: 11 kV
